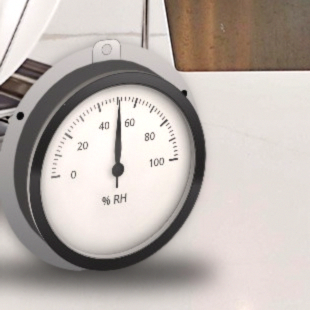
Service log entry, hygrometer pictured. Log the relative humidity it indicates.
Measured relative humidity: 50 %
